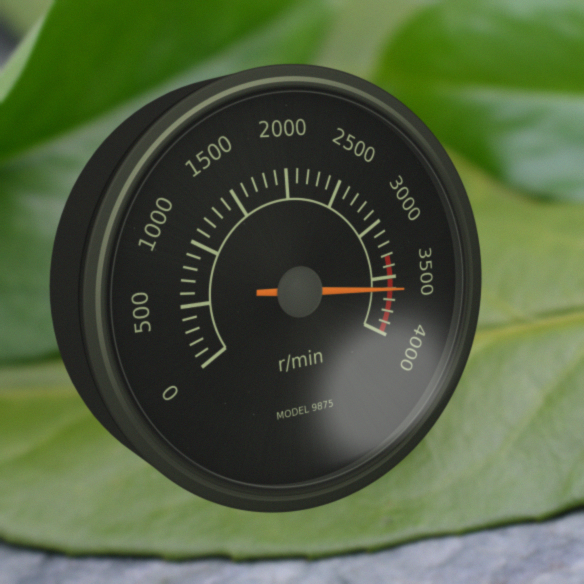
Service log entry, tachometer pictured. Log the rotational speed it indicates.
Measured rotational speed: 3600 rpm
